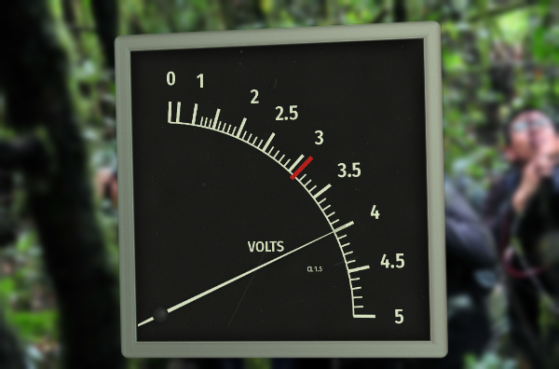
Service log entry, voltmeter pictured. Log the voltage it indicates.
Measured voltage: 4 V
